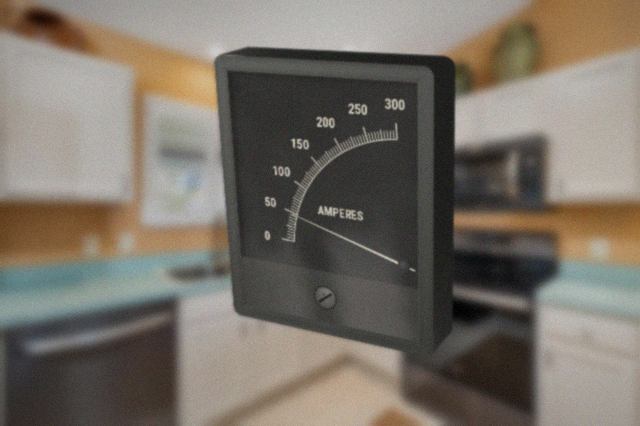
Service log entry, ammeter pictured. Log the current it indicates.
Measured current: 50 A
